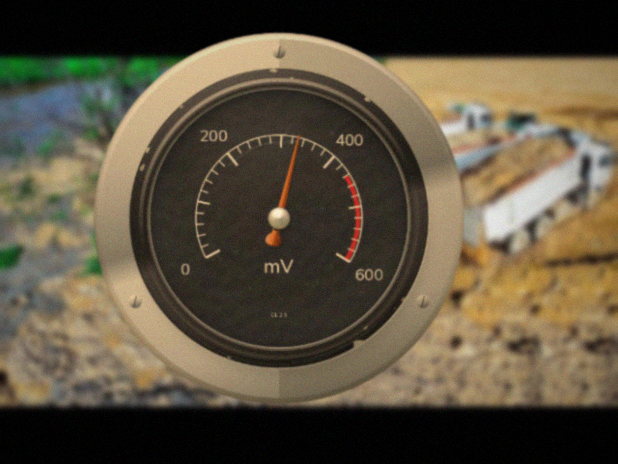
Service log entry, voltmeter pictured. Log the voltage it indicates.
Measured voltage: 330 mV
